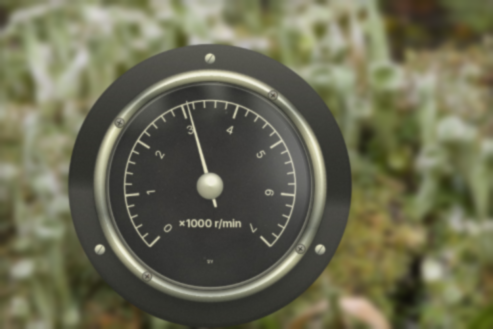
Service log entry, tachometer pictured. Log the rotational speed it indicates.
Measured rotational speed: 3100 rpm
